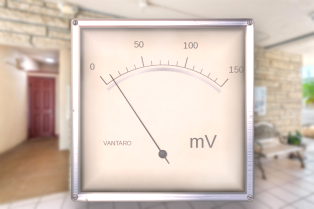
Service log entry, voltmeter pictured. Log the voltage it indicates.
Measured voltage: 10 mV
